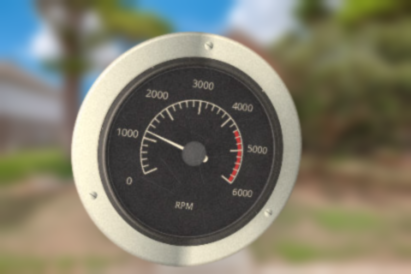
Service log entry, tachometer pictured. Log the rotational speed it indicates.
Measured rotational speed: 1200 rpm
